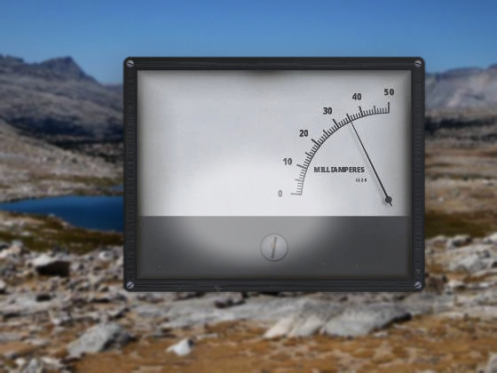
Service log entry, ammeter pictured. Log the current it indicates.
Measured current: 35 mA
